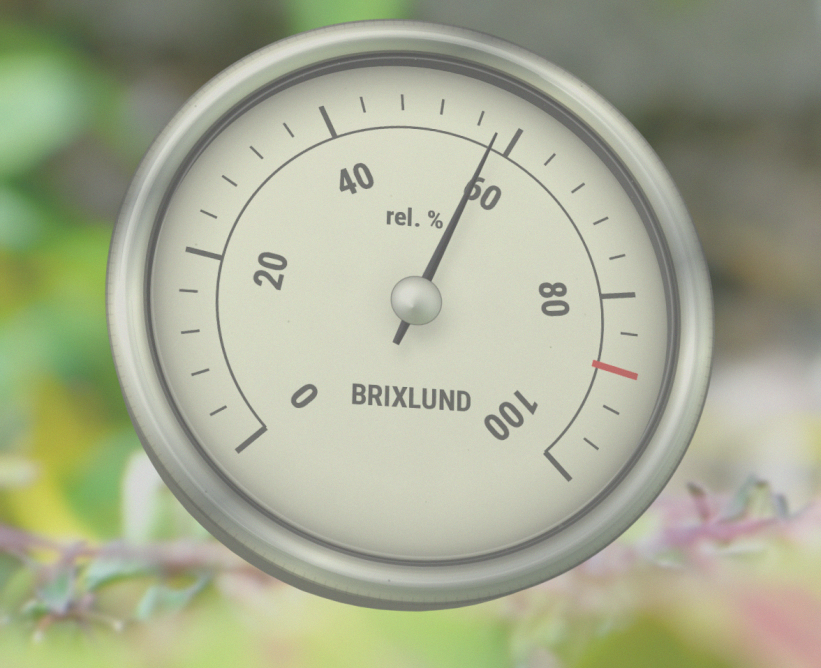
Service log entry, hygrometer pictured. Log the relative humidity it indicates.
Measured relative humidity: 58 %
